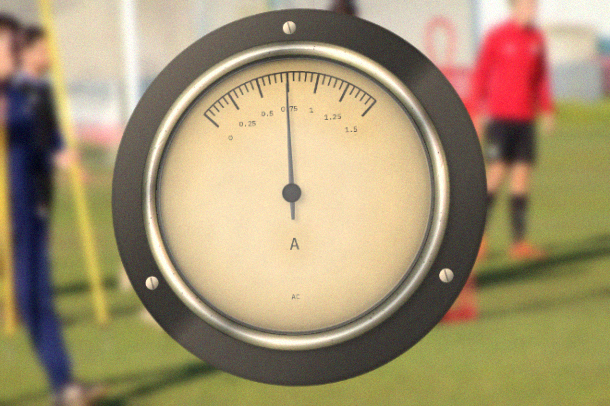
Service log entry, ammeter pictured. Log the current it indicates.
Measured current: 0.75 A
